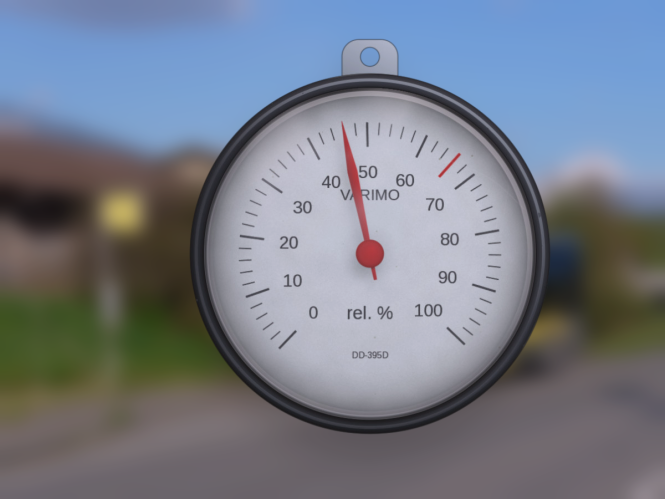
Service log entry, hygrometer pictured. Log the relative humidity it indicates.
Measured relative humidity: 46 %
